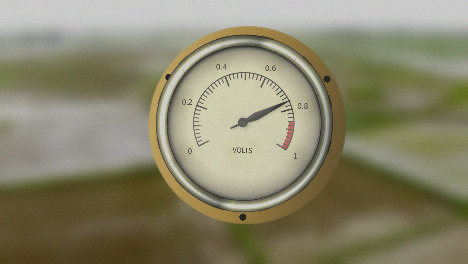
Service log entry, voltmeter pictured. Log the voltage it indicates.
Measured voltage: 0.76 V
